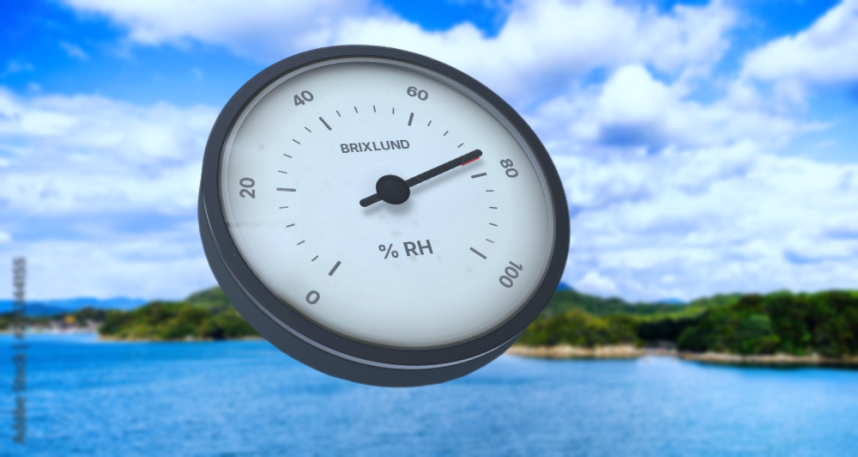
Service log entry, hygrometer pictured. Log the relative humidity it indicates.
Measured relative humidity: 76 %
